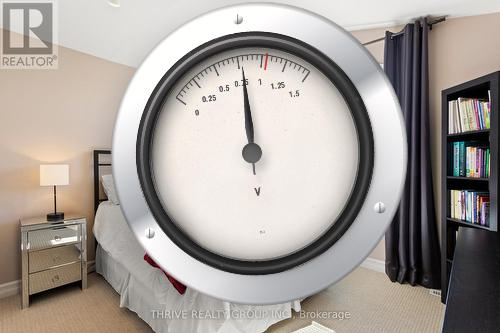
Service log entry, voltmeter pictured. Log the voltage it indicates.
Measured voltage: 0.8 V
